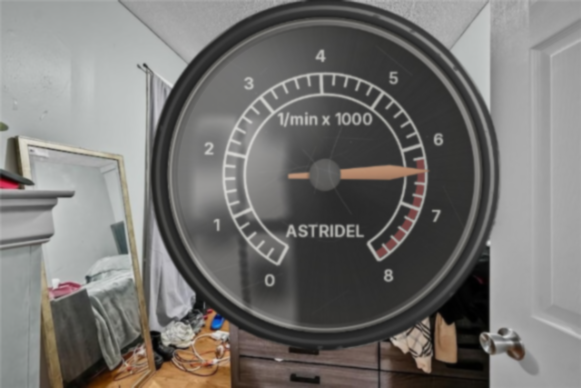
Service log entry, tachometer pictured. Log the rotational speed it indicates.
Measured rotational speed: 6400 rpm
